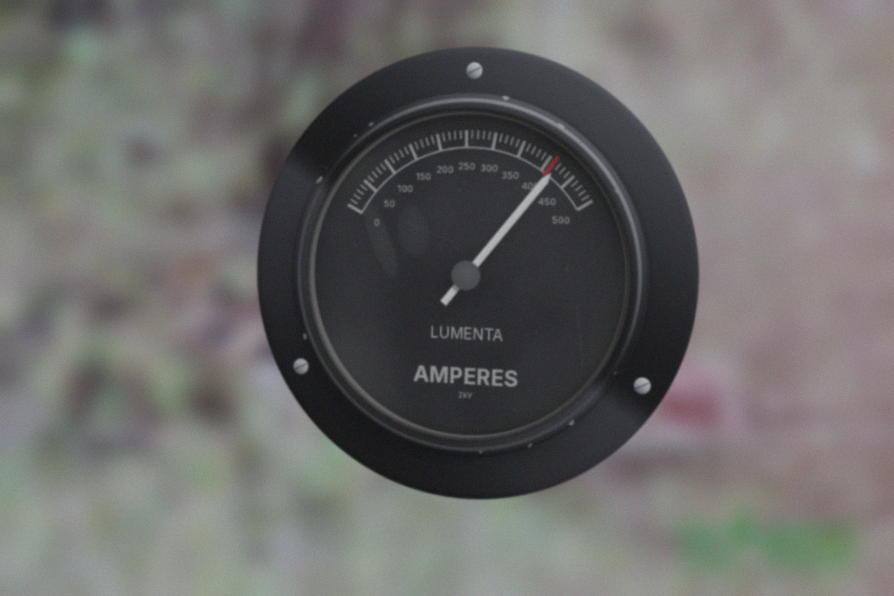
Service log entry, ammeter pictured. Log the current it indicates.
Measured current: 420 A
